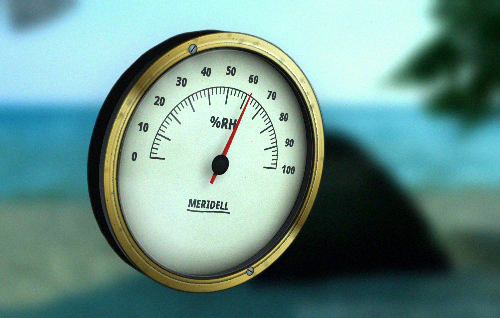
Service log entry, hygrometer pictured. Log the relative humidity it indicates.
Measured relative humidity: 60 %
